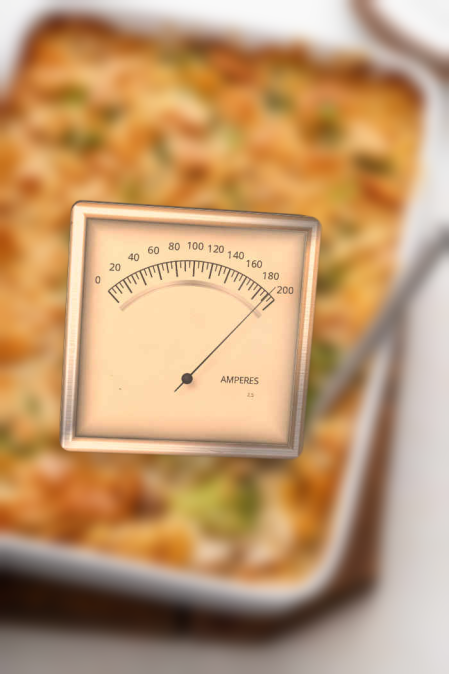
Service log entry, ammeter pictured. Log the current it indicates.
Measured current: 190 A
